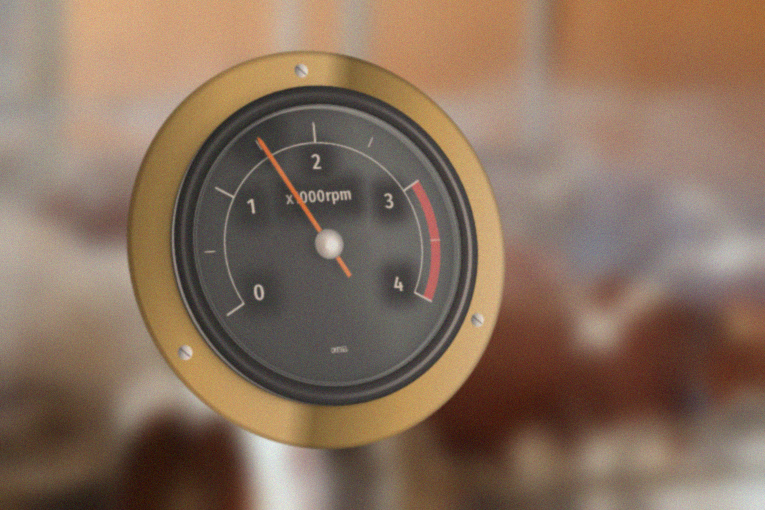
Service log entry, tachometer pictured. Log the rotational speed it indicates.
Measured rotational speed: 1500 rpm
